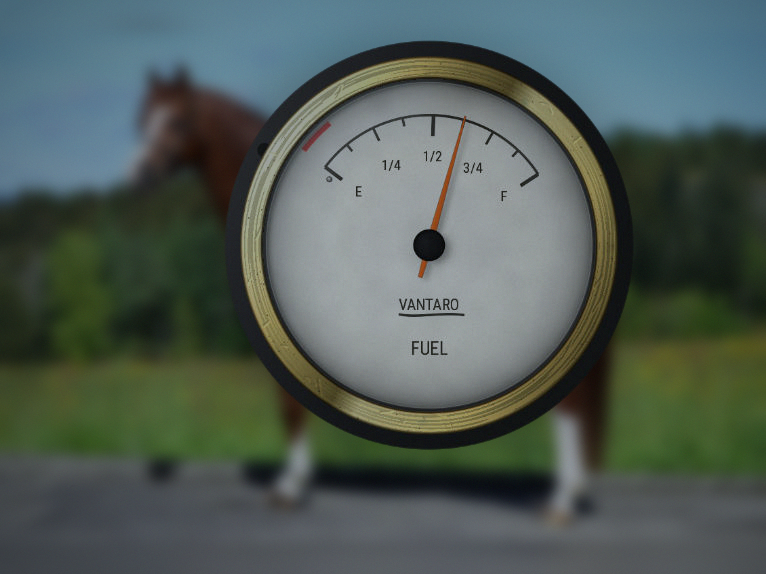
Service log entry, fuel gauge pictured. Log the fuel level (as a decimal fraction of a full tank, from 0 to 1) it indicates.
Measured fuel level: 0.625
